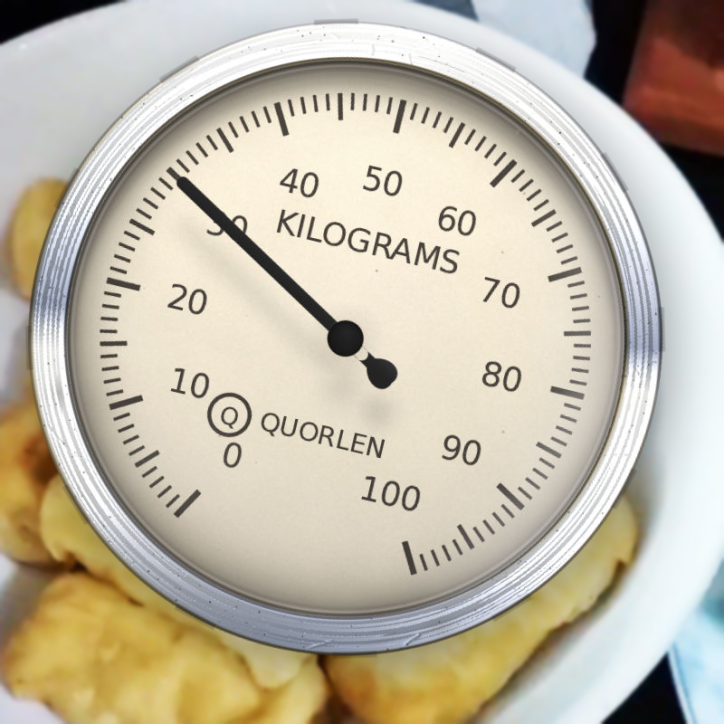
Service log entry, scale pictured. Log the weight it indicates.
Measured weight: 30 kg
